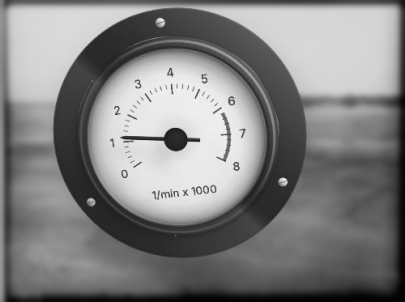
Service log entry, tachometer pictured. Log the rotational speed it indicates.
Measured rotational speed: 1200 rpm
